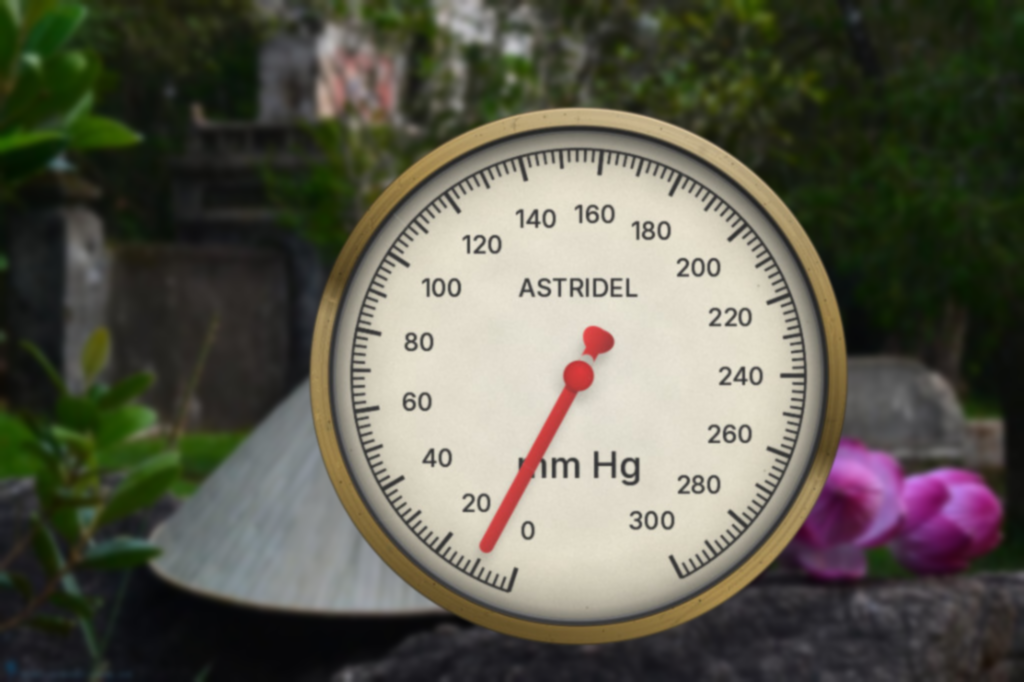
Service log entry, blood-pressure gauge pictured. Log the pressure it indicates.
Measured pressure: 10 mmHg
